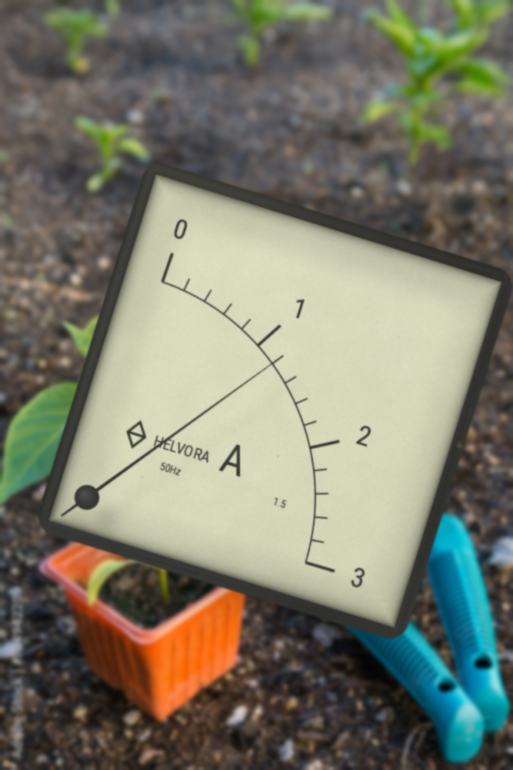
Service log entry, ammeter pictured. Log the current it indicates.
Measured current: 1.2 A
